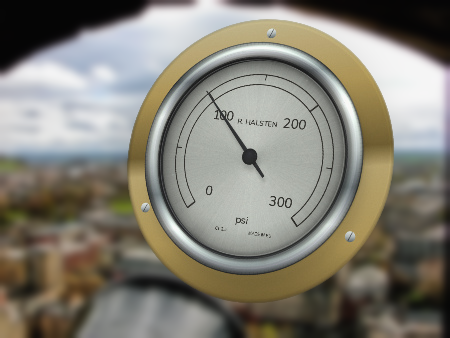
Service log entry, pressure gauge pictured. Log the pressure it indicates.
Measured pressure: 100 psi
